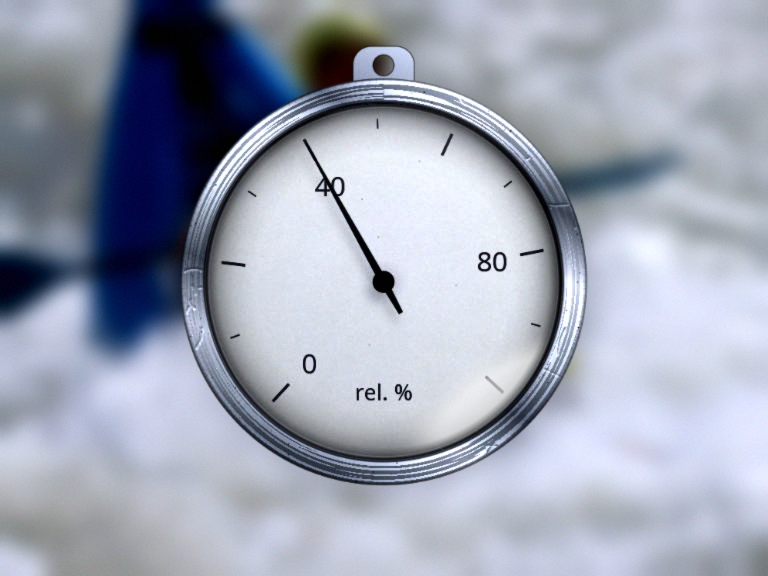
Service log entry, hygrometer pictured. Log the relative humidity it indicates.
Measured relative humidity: 40 %
